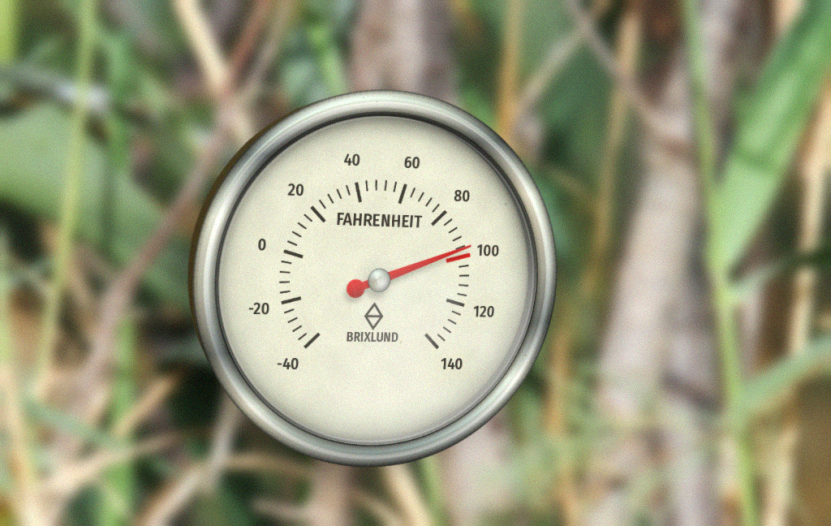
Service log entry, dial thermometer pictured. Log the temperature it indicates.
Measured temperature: 96 °F
